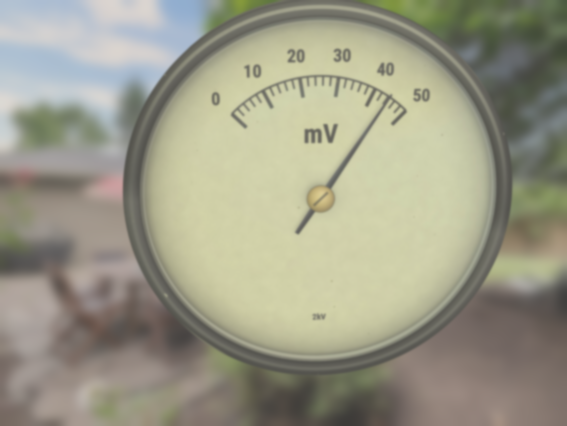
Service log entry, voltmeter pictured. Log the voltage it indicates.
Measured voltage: 44 mV
